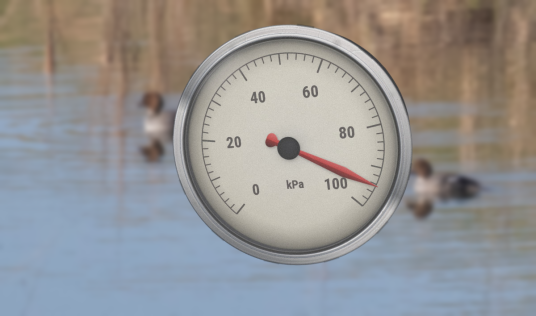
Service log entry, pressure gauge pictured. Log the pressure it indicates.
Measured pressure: 94 kPa
